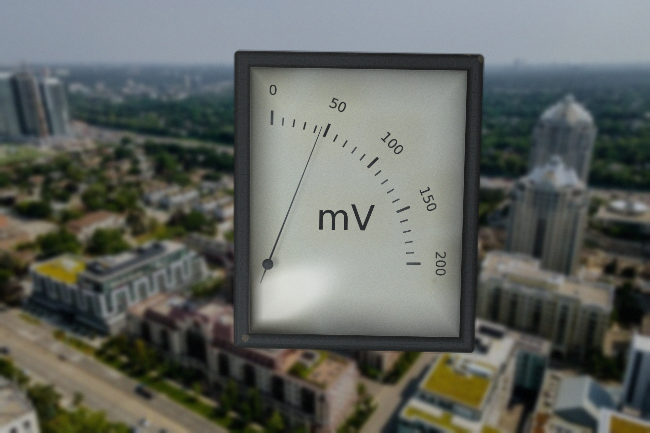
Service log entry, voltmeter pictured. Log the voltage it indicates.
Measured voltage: 45 mV
